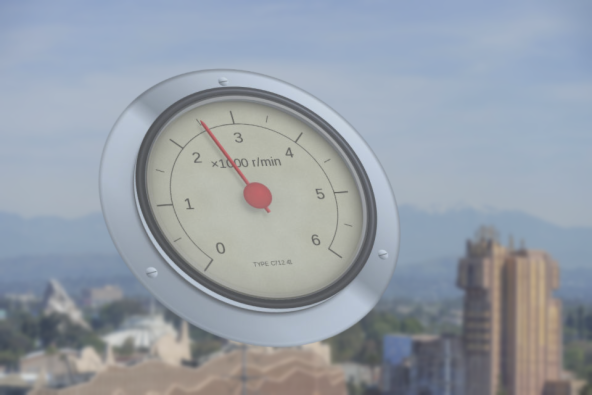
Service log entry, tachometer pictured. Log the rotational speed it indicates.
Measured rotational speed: 2500 rpm
